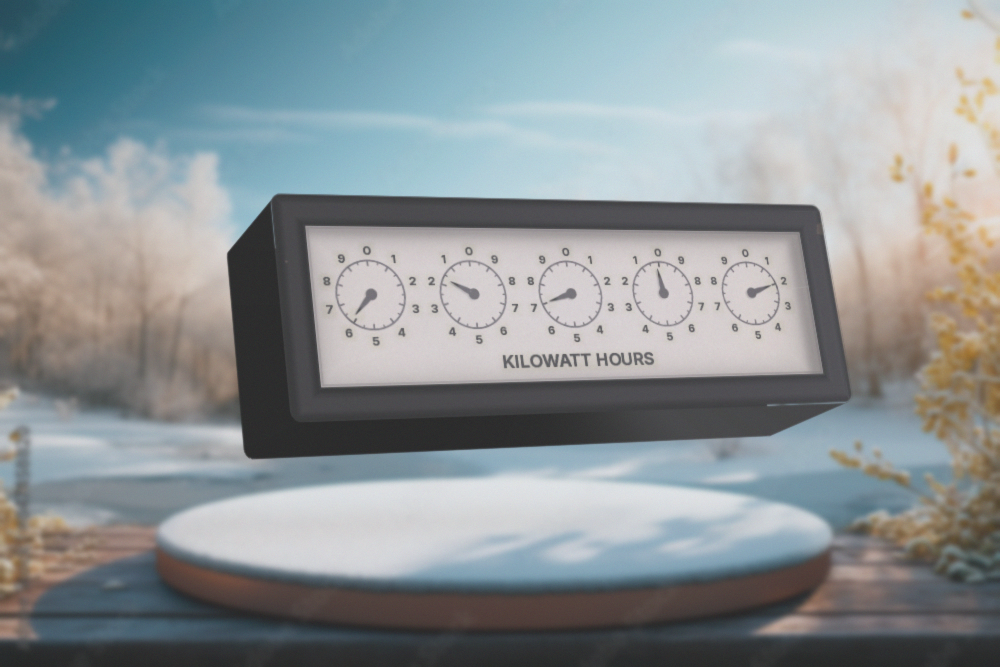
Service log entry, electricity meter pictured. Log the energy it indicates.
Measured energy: 61702 kWh
